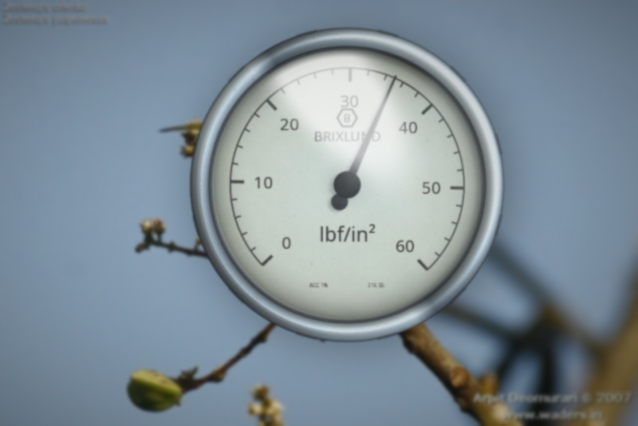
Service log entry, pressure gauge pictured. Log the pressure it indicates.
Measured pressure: 35 psi
